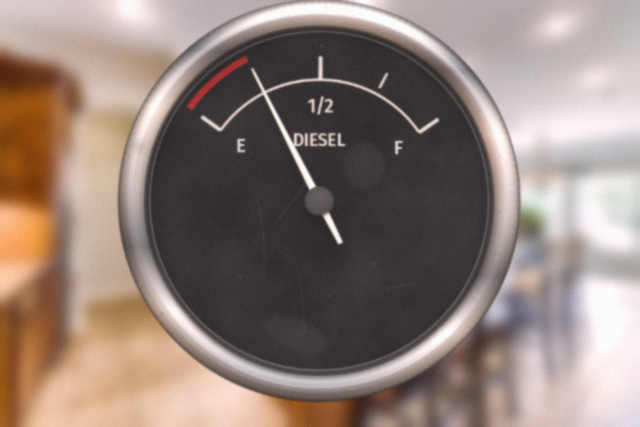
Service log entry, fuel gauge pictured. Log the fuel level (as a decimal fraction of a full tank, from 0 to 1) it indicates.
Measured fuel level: 0.25
